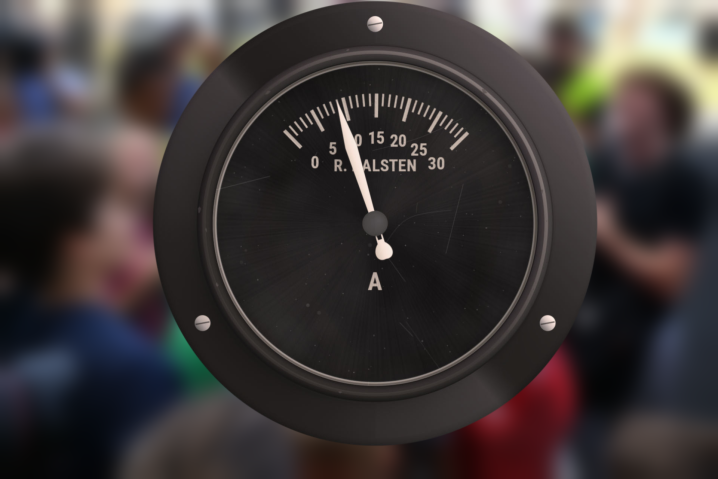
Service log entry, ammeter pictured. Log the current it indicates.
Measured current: 9 A
